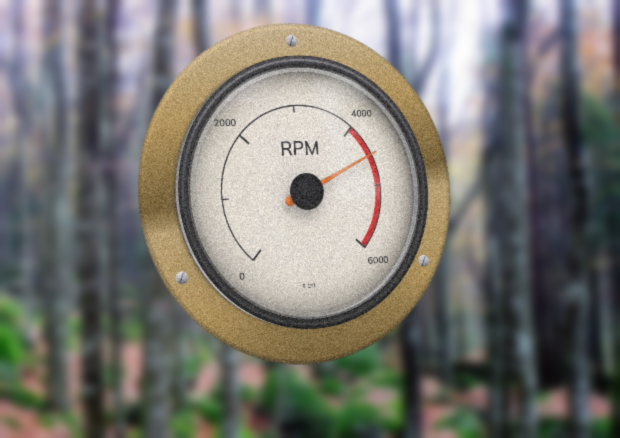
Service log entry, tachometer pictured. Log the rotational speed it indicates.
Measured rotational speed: 4500 rpm
